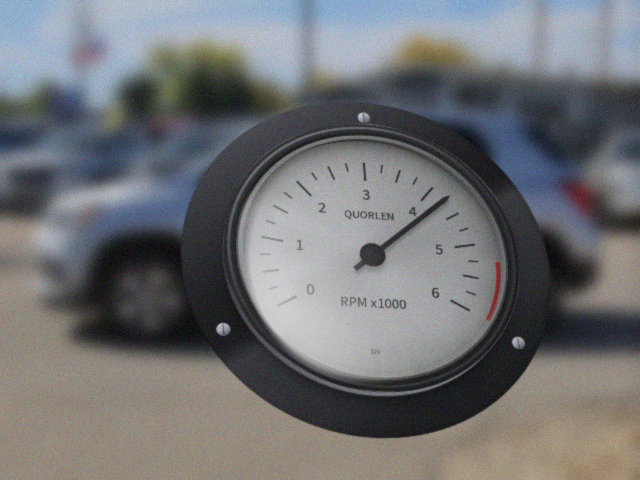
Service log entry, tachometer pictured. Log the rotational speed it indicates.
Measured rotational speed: 4250 rpm
